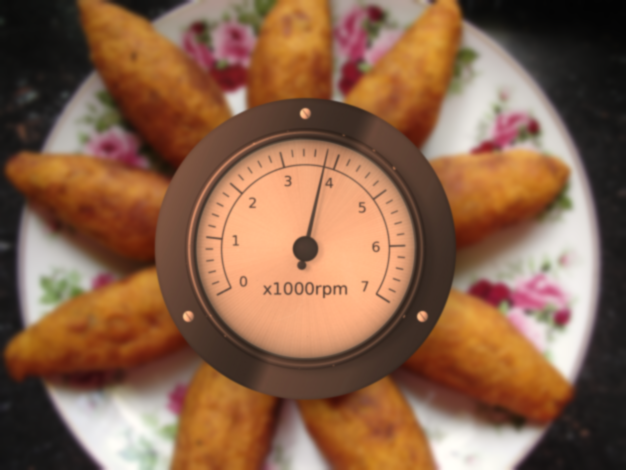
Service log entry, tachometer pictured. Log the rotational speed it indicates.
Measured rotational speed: 3800 rpm
